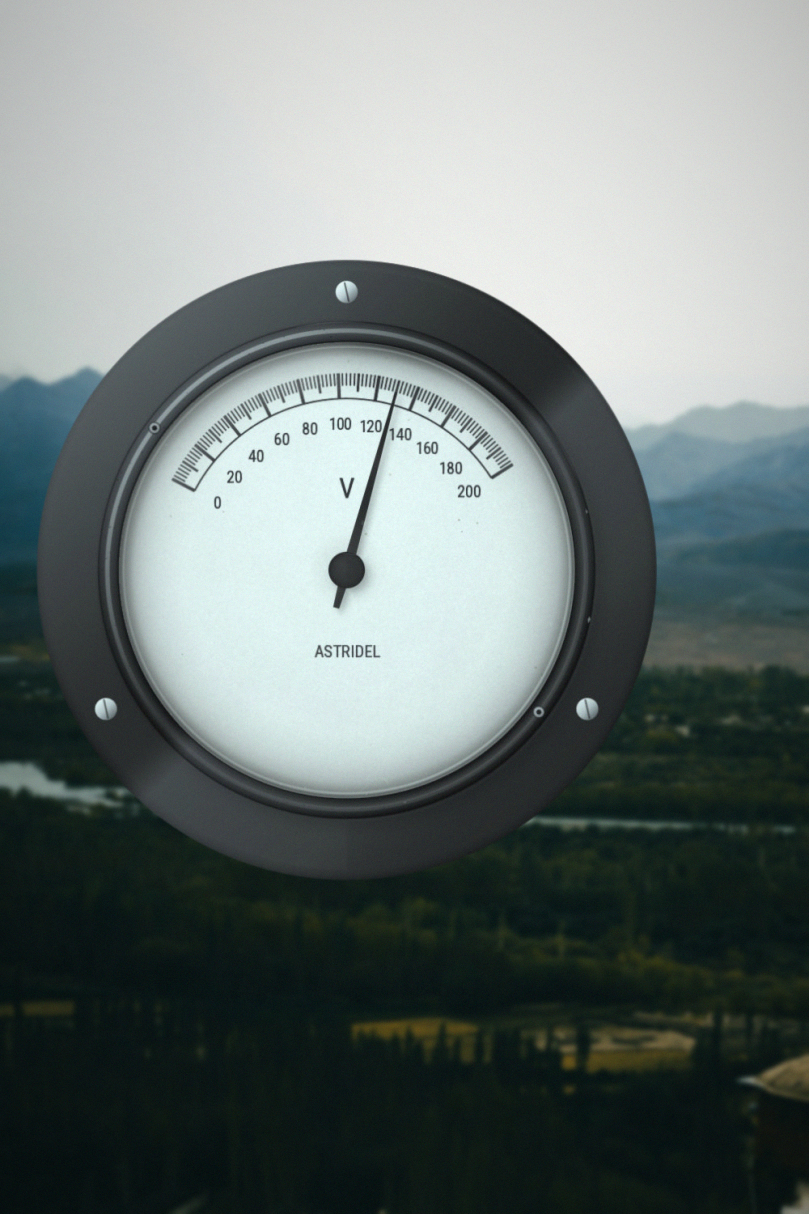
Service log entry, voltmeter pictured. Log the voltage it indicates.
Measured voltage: 130 V
